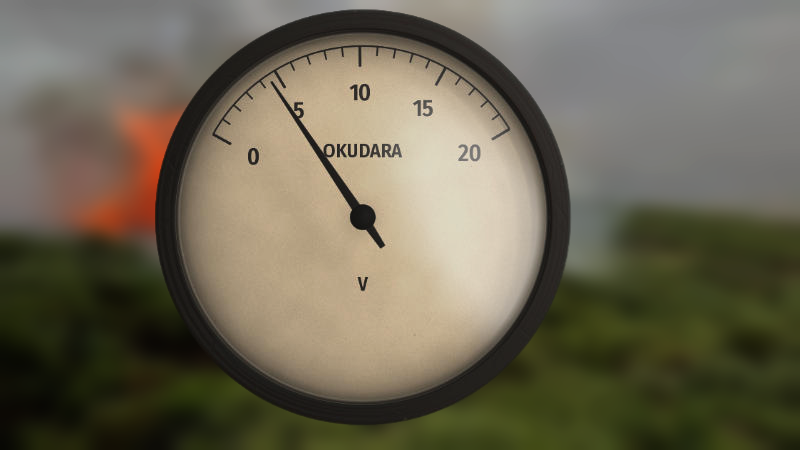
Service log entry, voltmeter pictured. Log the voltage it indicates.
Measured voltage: 4.5 V
